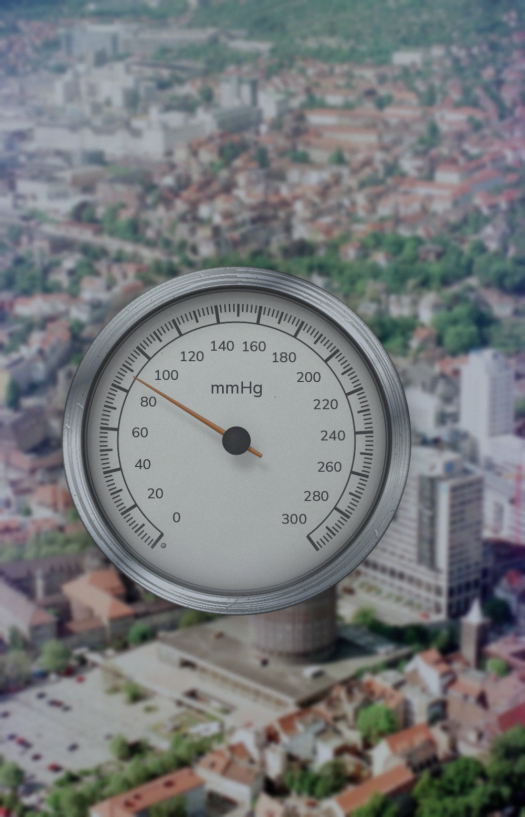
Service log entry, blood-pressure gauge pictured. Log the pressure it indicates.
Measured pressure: 88 mmHg
